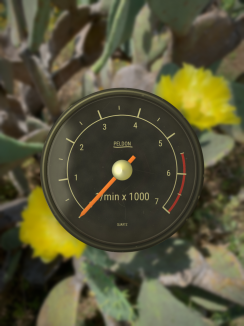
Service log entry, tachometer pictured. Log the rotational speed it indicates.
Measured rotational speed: 0 rpm
